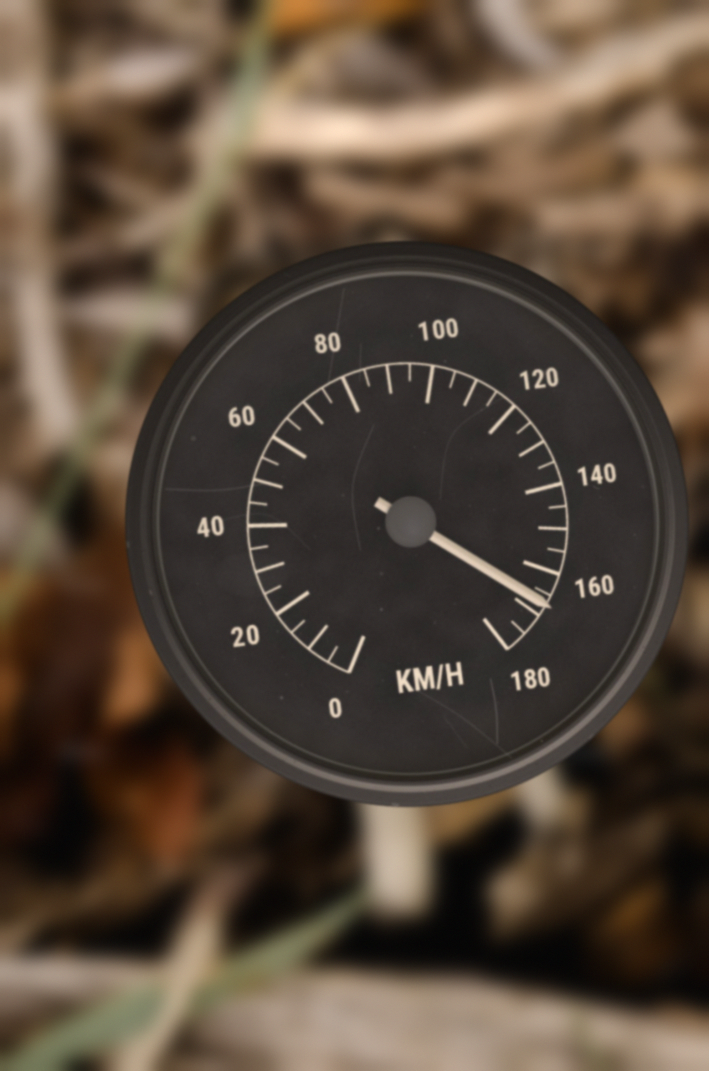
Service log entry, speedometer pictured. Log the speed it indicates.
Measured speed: 167.5 km/h
